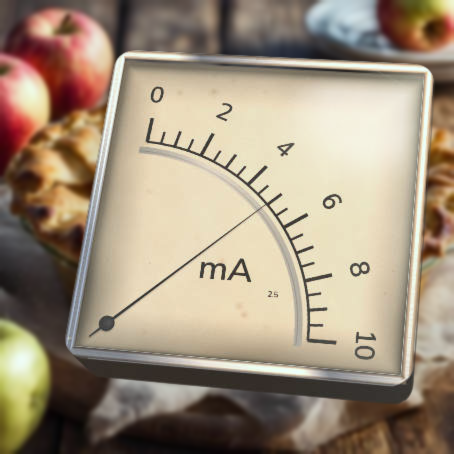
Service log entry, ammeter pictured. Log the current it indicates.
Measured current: 5 mA
